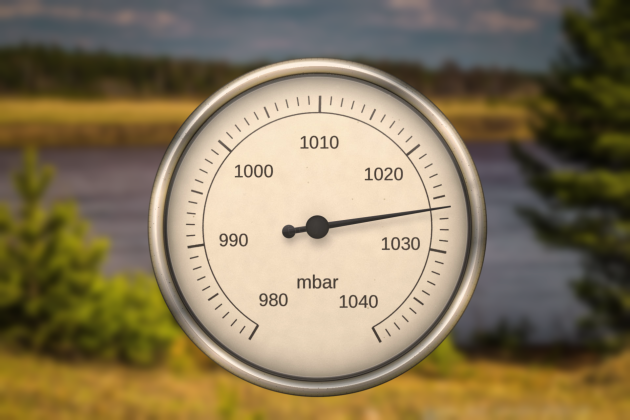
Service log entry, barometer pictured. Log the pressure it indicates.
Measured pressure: 1026 mbar
